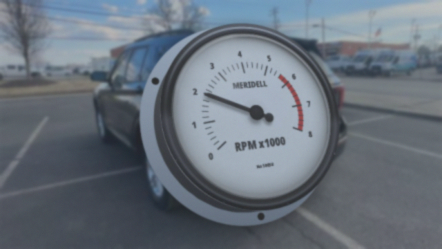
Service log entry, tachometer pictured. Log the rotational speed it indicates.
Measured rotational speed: 2000 rpm
